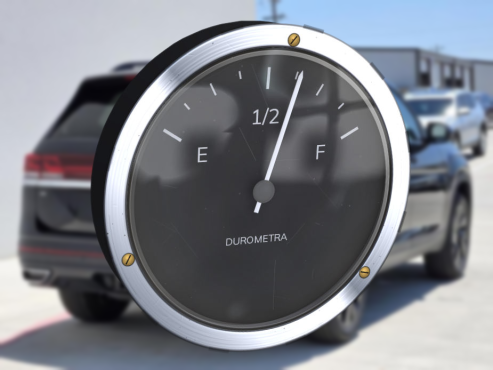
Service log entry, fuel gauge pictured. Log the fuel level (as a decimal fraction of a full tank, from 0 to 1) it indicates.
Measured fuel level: 0.625
